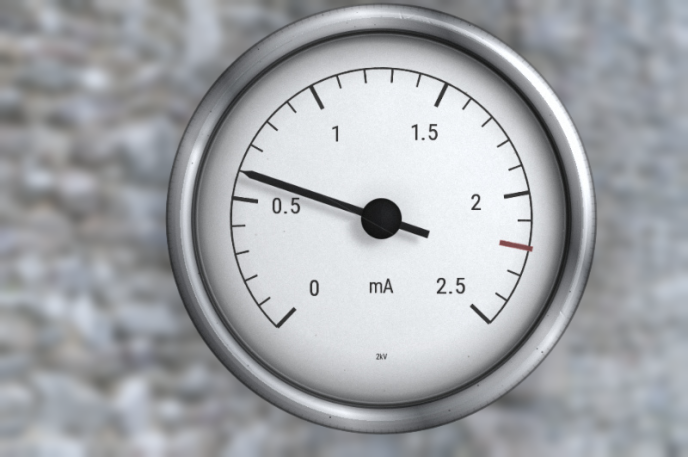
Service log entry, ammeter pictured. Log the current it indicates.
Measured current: 0.6 mA
